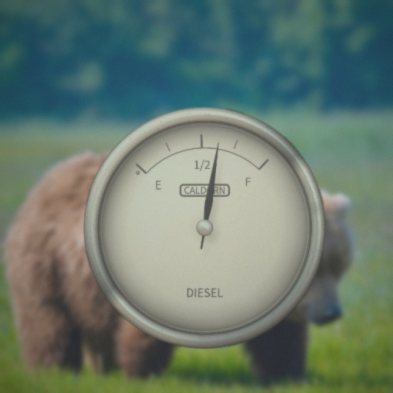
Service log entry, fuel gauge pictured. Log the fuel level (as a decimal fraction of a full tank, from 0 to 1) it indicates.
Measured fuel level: 0.625
